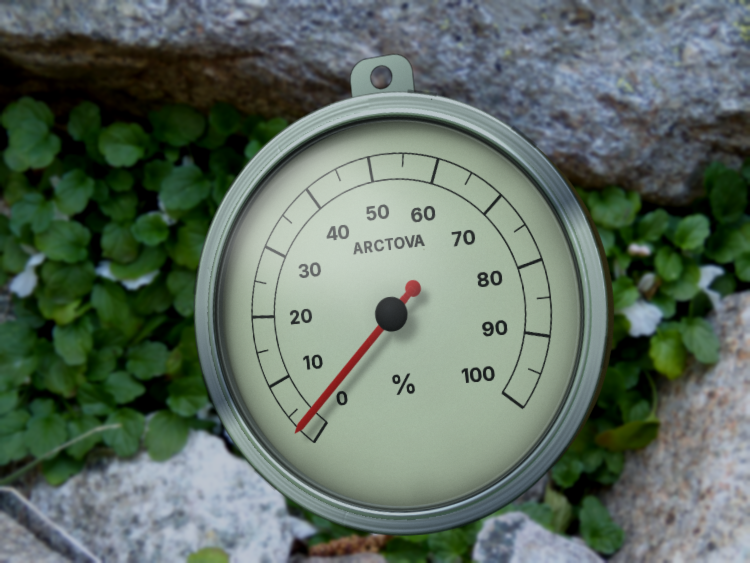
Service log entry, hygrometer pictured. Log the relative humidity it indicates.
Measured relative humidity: 2.5 %
